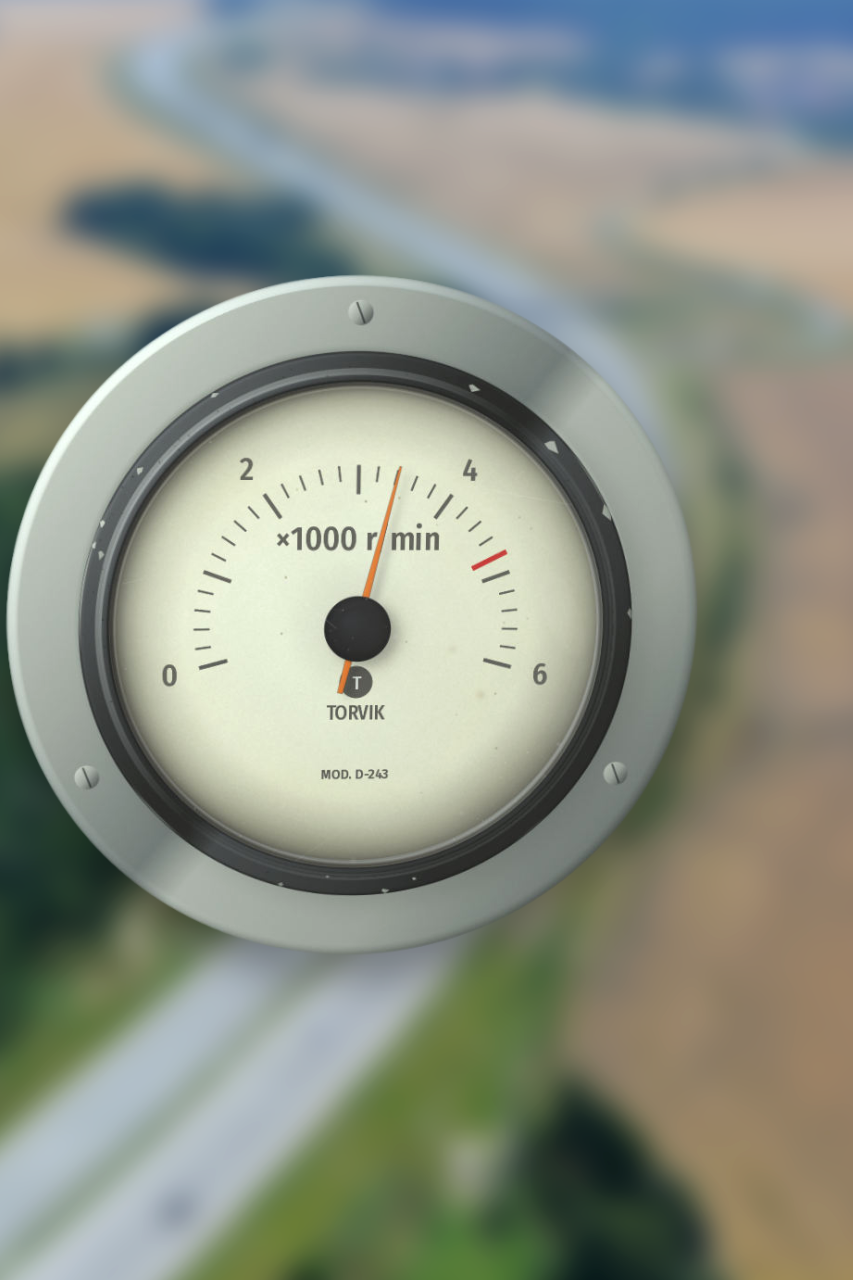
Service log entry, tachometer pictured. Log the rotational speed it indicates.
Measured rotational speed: 3400 rpm
